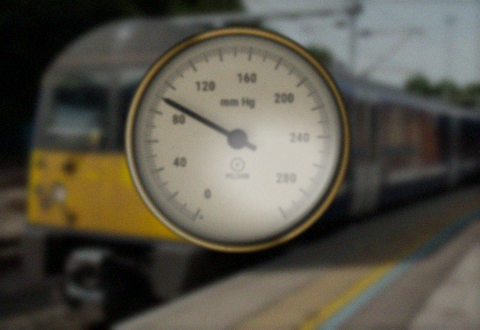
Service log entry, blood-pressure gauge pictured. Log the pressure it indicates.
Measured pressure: 90 mmHg
